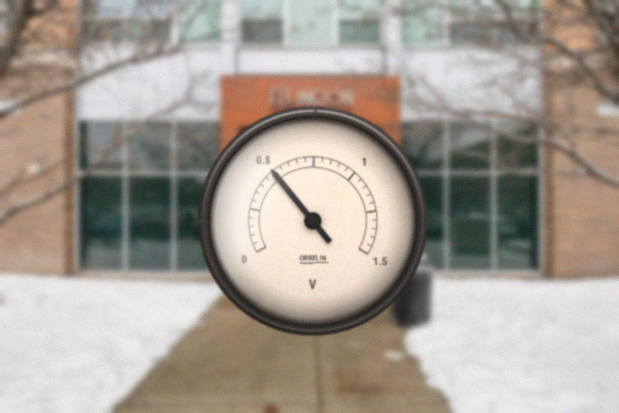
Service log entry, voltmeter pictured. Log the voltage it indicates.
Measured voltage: 0.5 V
